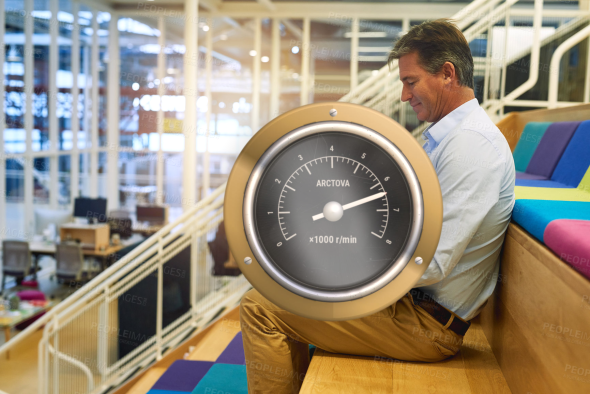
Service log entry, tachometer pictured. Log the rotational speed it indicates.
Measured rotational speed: 6400 rpm
